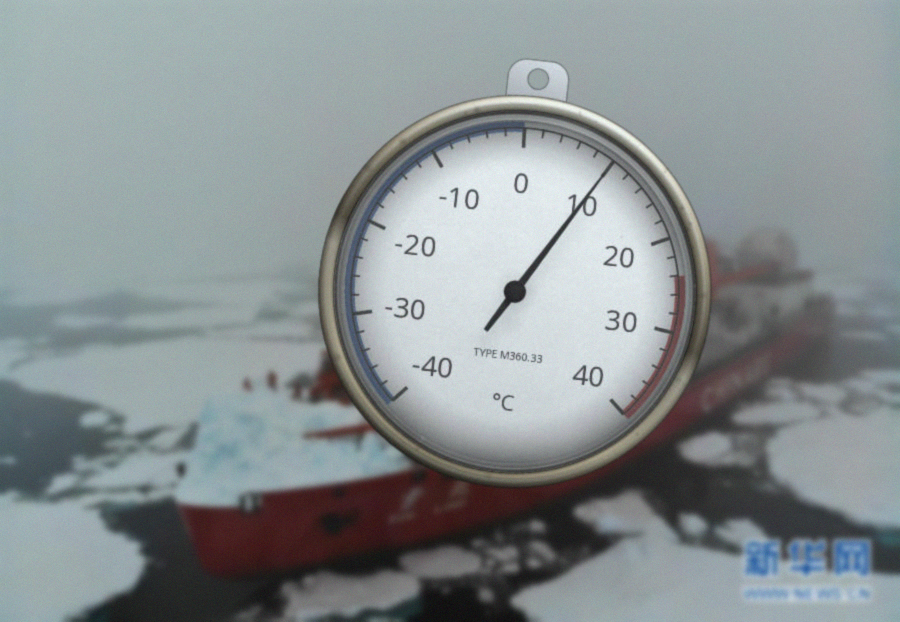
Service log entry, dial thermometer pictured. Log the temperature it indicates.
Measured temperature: 10 °C
